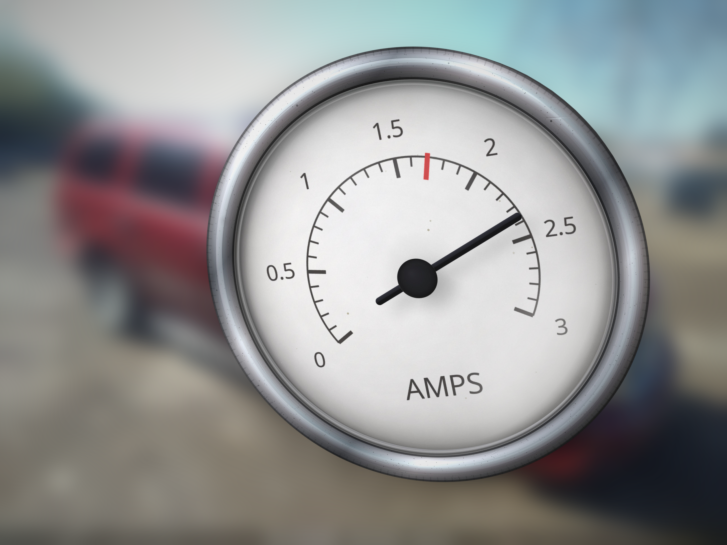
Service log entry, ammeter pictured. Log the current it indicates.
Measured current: 2.35 A
